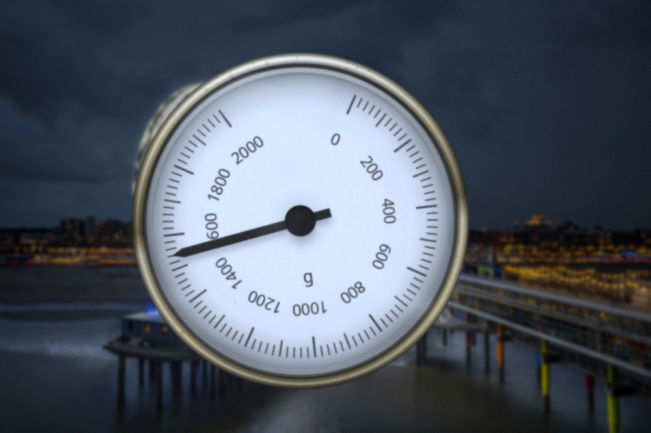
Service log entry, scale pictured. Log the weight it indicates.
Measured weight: 1540 g
